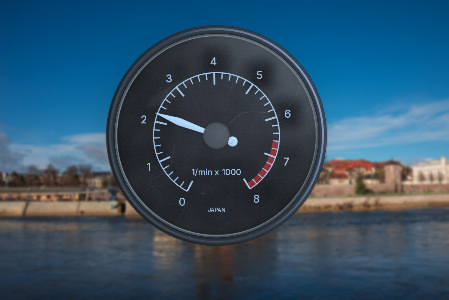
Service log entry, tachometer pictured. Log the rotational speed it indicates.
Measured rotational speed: 2200 rpm
